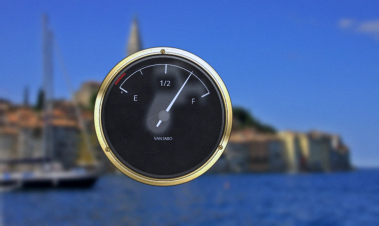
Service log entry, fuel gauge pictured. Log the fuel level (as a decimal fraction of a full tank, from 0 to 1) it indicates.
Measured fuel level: 0.75
